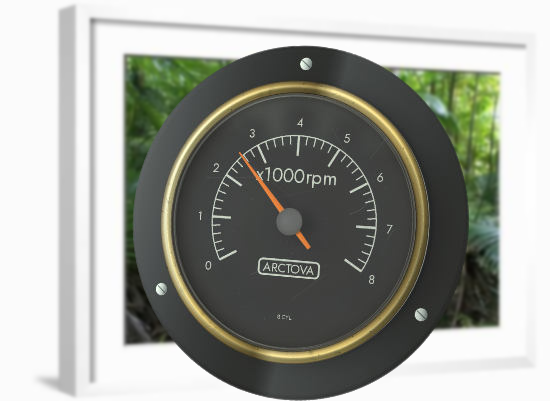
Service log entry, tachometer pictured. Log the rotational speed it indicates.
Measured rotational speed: 2600 rpm
